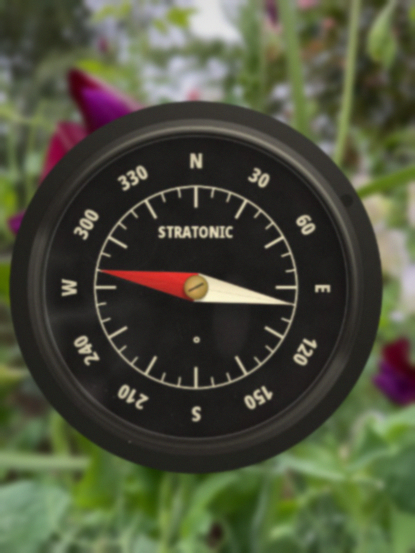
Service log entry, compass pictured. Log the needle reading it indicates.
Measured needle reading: 280 °
